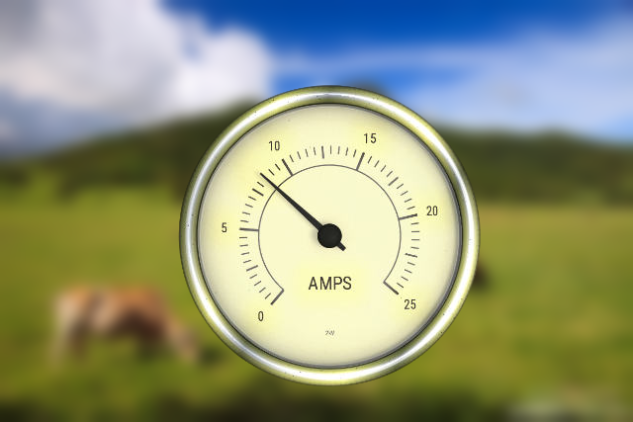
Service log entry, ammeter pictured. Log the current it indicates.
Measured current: 8.5 A
